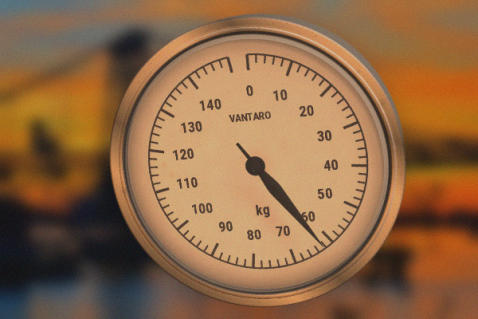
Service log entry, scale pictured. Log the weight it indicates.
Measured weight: 62 kg
